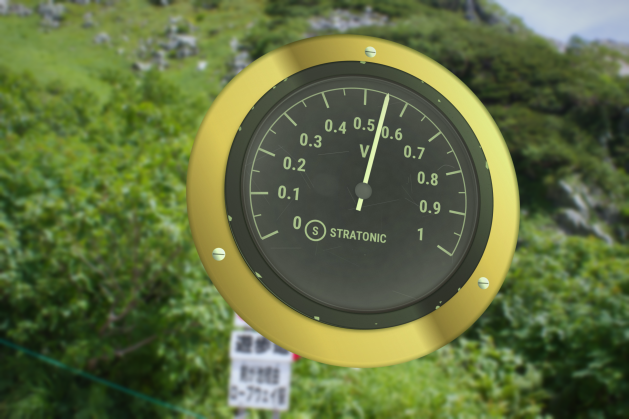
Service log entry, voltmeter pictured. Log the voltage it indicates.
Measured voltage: 0.55 V
